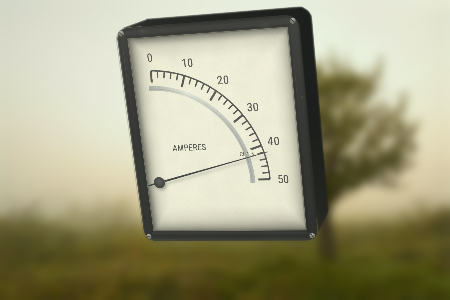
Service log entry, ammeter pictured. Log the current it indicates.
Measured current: 42 A
